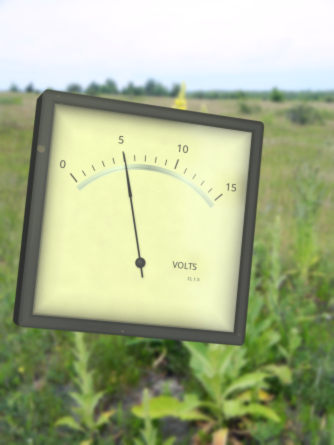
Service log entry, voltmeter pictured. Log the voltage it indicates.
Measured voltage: 5 V
